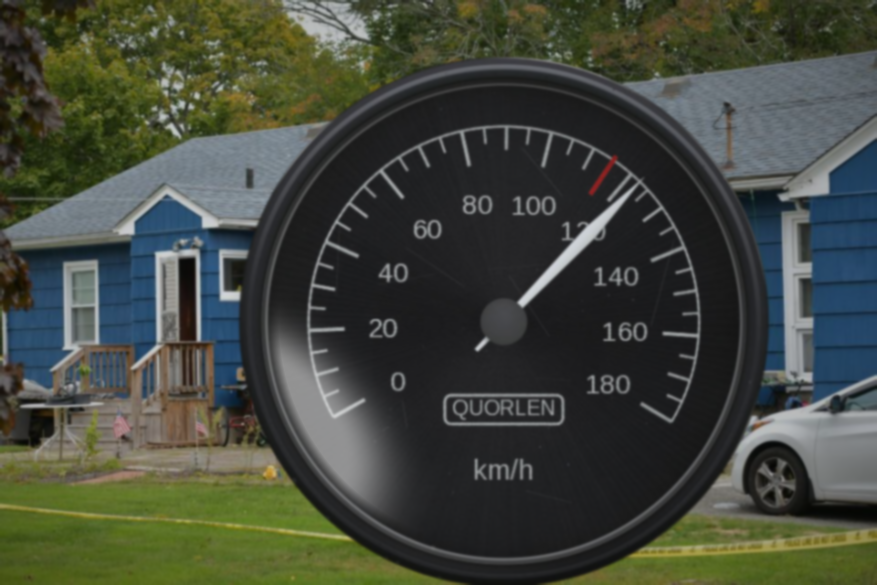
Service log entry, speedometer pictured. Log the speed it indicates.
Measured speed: 122.5 km/h
